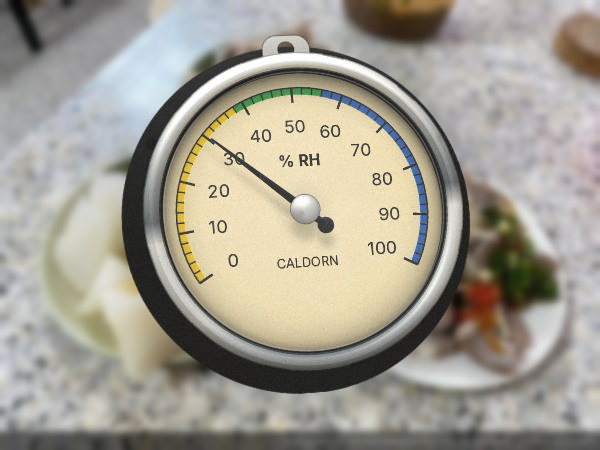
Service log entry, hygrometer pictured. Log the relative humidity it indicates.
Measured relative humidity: 30 %
